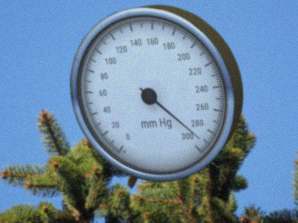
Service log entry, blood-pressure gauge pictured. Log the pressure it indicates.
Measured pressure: 290 mmHg
